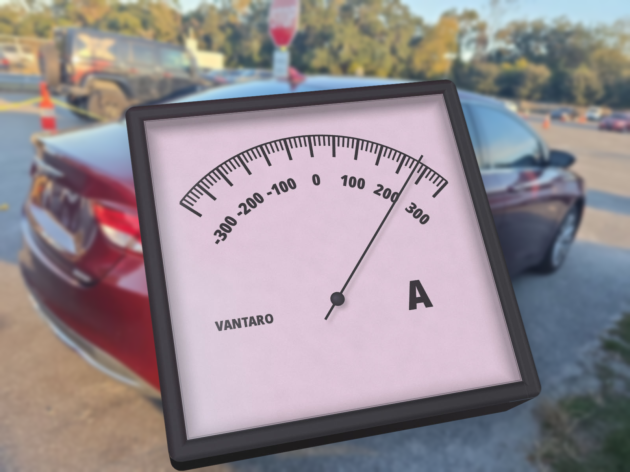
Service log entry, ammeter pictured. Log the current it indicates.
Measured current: 230 A
